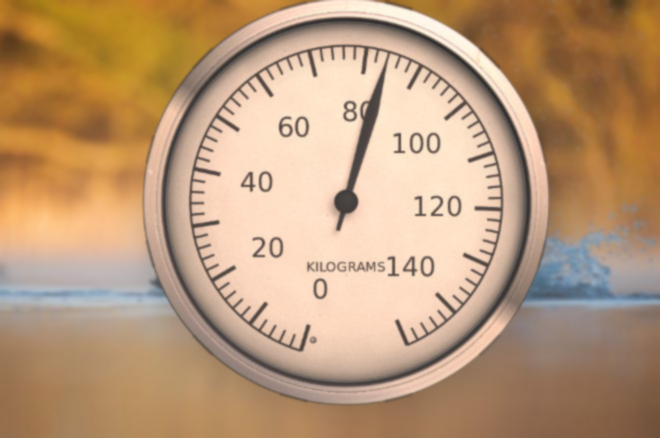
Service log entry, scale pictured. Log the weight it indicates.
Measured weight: 84 kg
